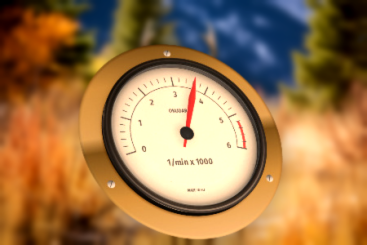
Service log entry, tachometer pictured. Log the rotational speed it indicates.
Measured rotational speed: 3600 rpm
